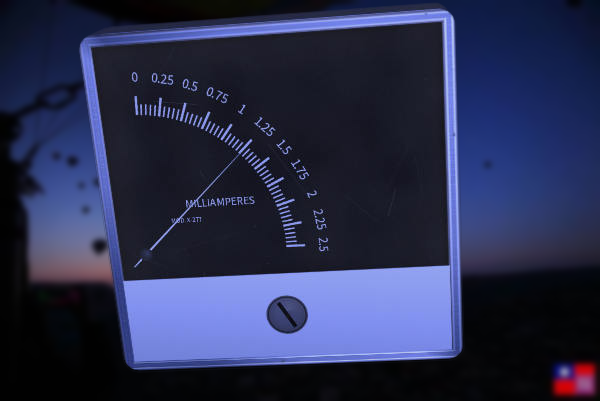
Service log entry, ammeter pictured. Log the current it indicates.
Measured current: 1.25 mA
